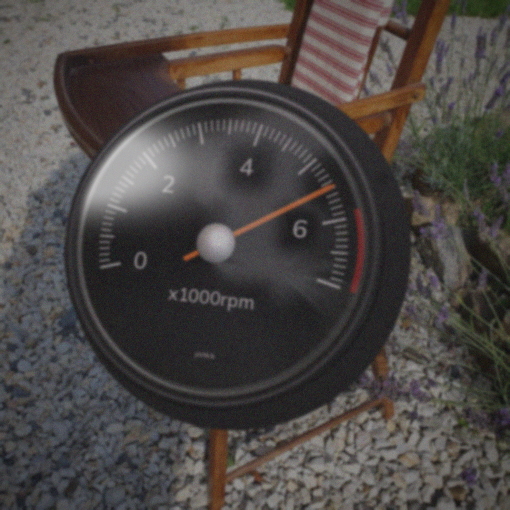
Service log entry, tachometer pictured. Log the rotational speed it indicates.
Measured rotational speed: 5500 rpm
